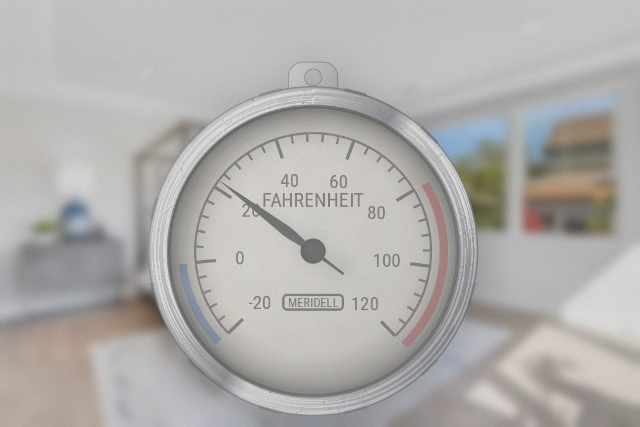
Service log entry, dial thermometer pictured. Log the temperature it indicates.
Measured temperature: 22 °F
